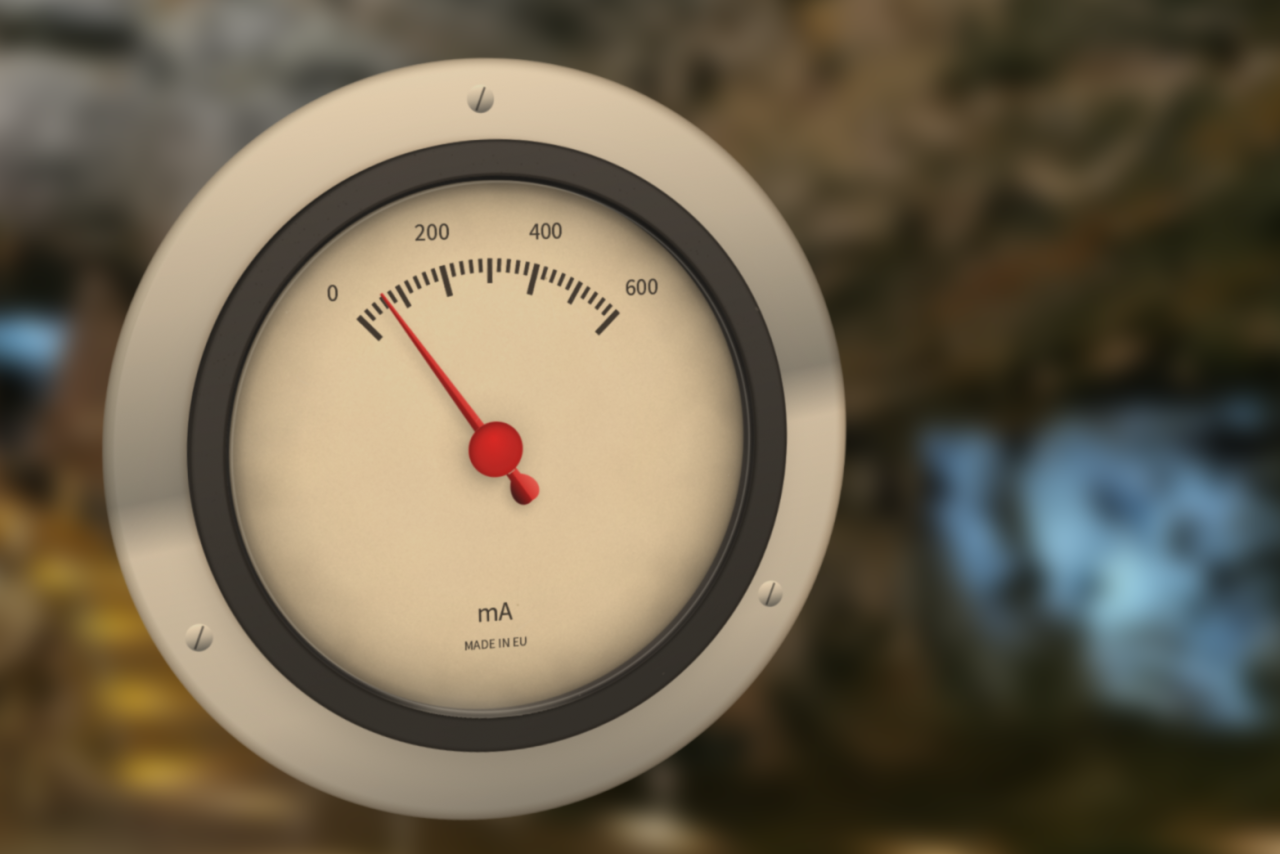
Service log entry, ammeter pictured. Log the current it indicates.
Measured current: 60 mA
